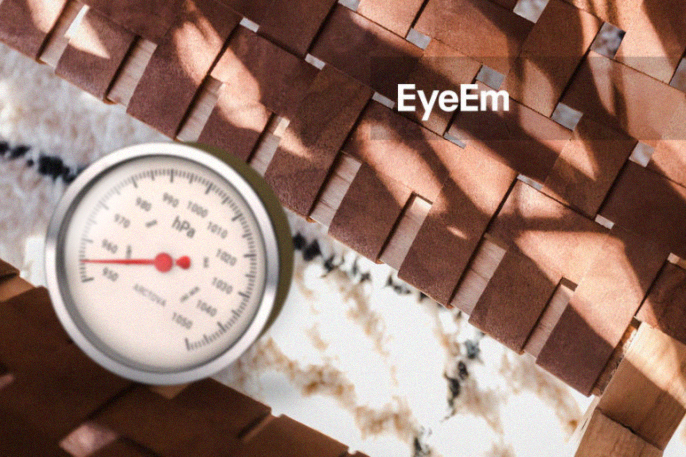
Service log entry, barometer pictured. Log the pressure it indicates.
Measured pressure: 955 hPa
